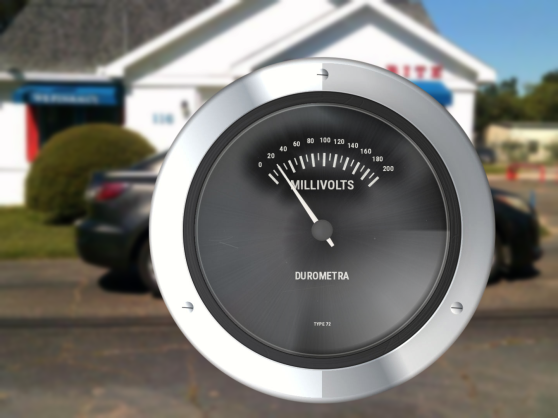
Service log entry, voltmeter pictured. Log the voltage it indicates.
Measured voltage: 20 mV
